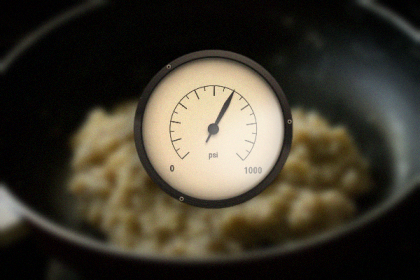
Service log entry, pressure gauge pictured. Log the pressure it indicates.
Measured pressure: 600 psi
